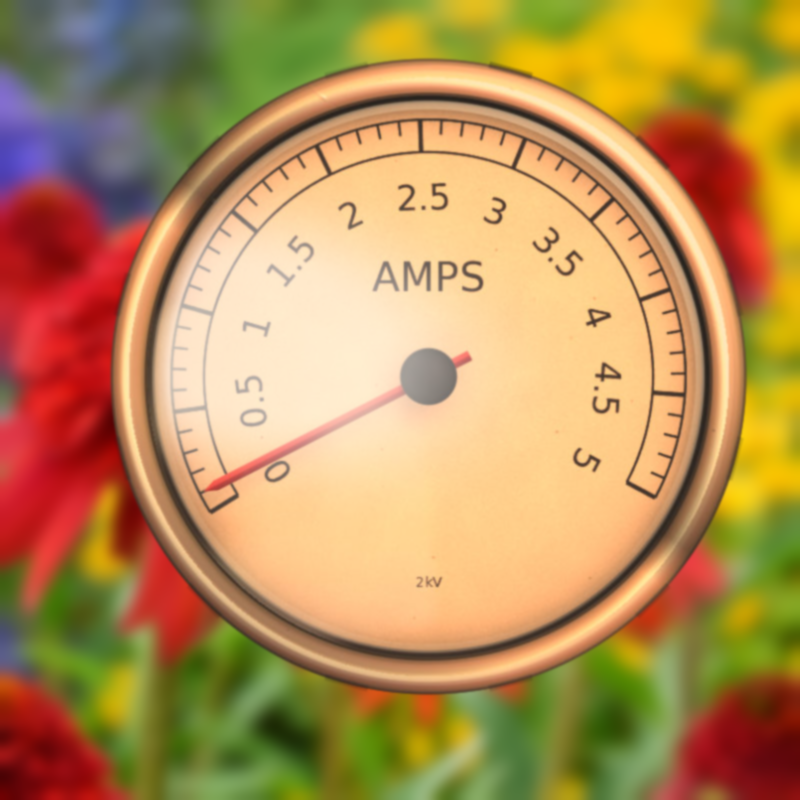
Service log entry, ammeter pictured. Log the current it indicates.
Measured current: 0.1 A
